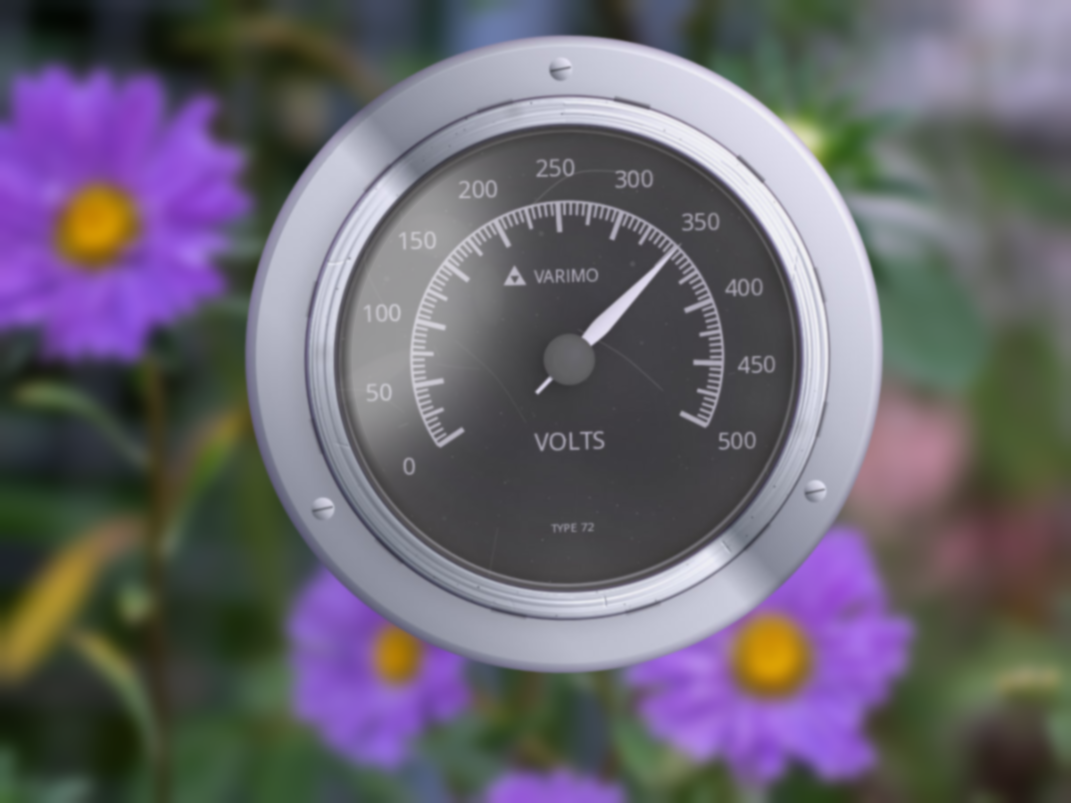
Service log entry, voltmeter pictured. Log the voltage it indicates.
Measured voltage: 350 V
